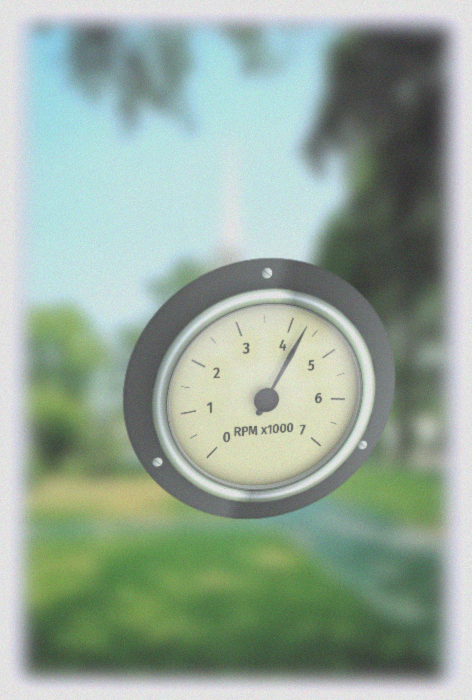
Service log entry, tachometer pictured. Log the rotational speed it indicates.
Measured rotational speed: 4250 rpm
